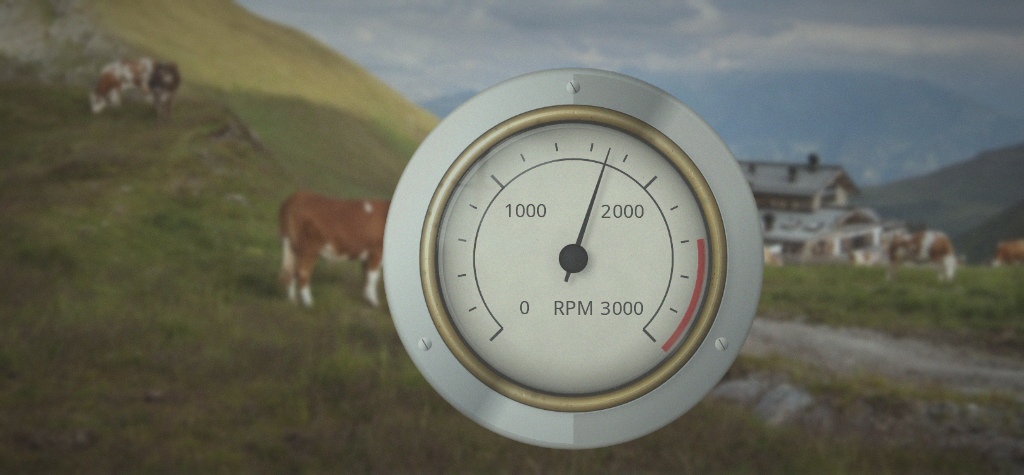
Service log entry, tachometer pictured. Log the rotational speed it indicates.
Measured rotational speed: 1700 rpm
